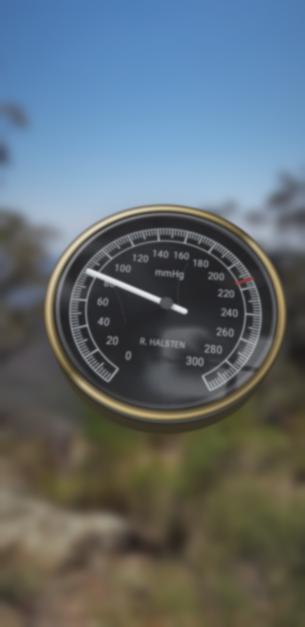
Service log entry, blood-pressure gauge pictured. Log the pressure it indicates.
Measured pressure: 80 mmHg
